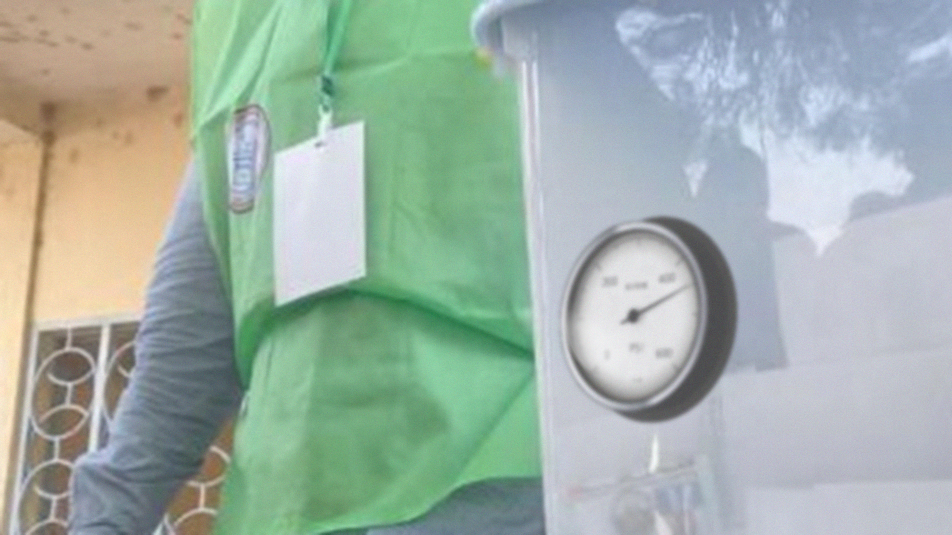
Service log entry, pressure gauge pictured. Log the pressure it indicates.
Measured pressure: 450 psi
